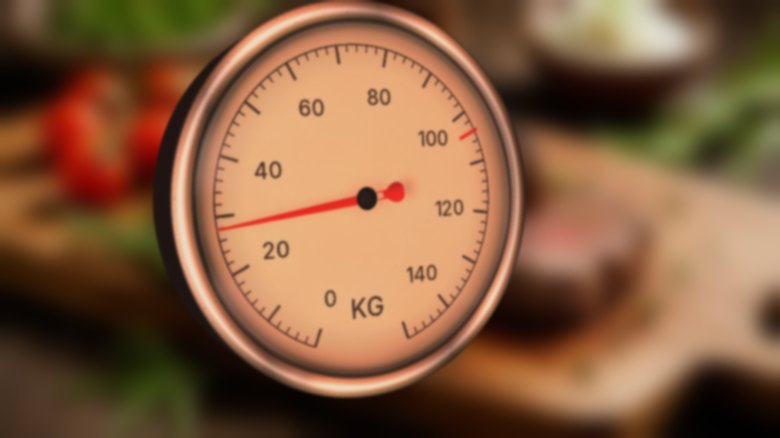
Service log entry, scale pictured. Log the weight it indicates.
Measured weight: 28 kg
